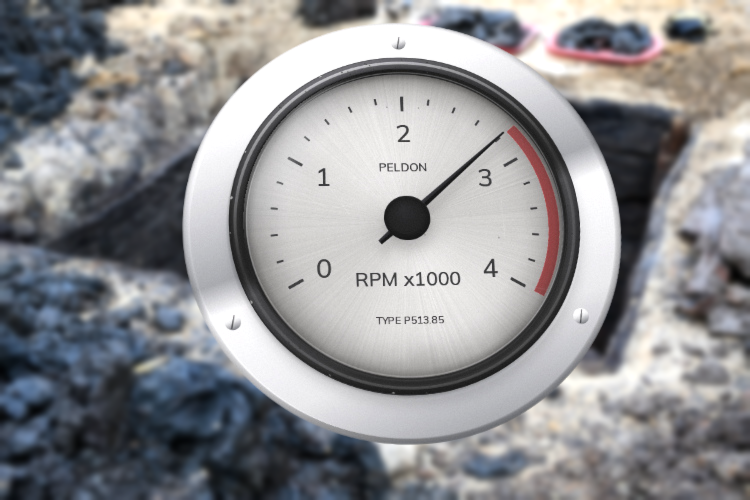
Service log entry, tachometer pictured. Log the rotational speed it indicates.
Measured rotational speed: 2800 rpm
